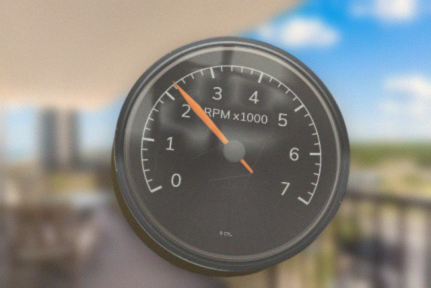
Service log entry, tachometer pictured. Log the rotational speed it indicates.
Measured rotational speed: 2200 rpm
